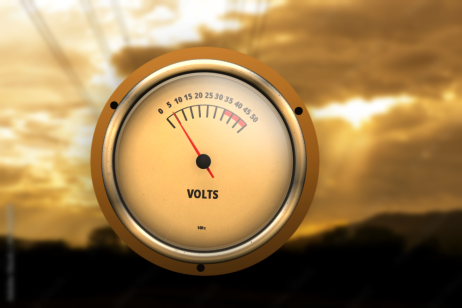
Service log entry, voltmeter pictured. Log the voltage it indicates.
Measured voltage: 5 V
